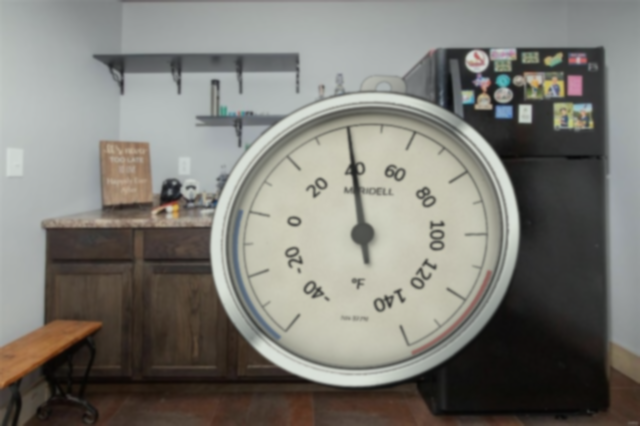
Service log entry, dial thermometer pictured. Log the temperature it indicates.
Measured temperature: 40 °F
